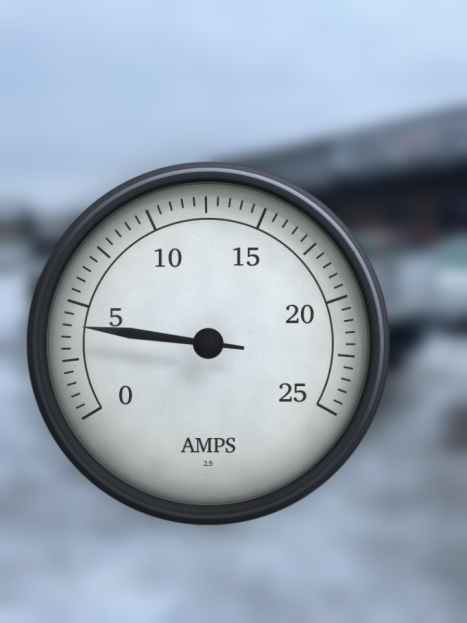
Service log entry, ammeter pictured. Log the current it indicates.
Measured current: 4 A
